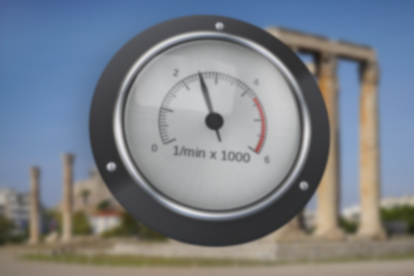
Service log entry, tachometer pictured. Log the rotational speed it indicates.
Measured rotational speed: 2500 rpm
